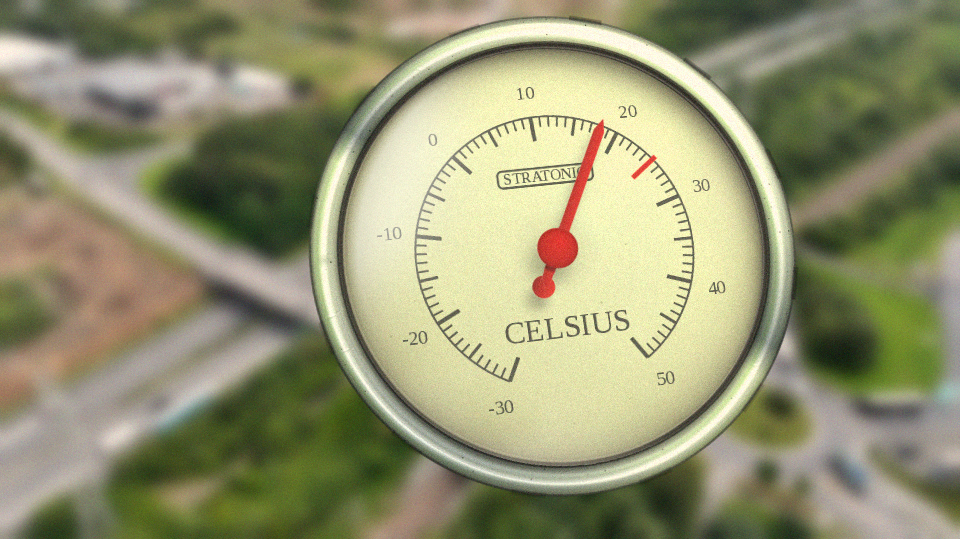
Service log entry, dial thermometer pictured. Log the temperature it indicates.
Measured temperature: 18 °C
